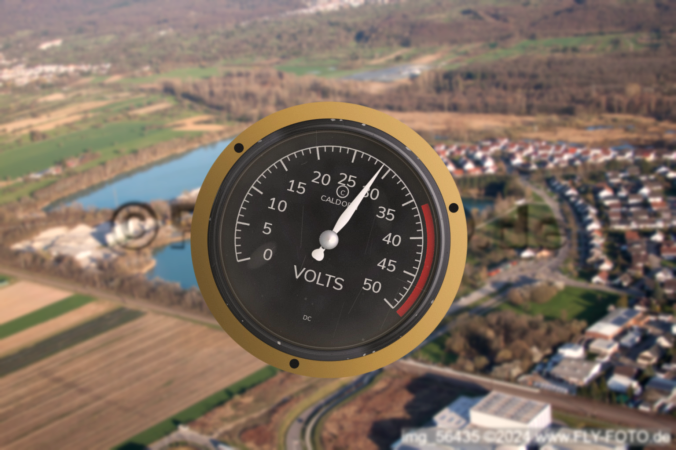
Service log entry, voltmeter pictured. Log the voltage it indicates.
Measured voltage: 29 V
